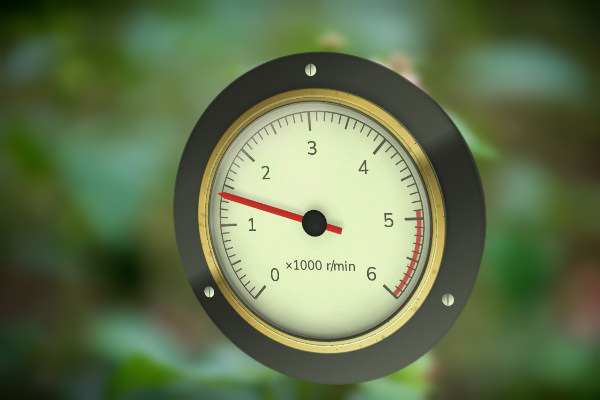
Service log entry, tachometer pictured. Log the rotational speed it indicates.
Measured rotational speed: 1400 rpm
